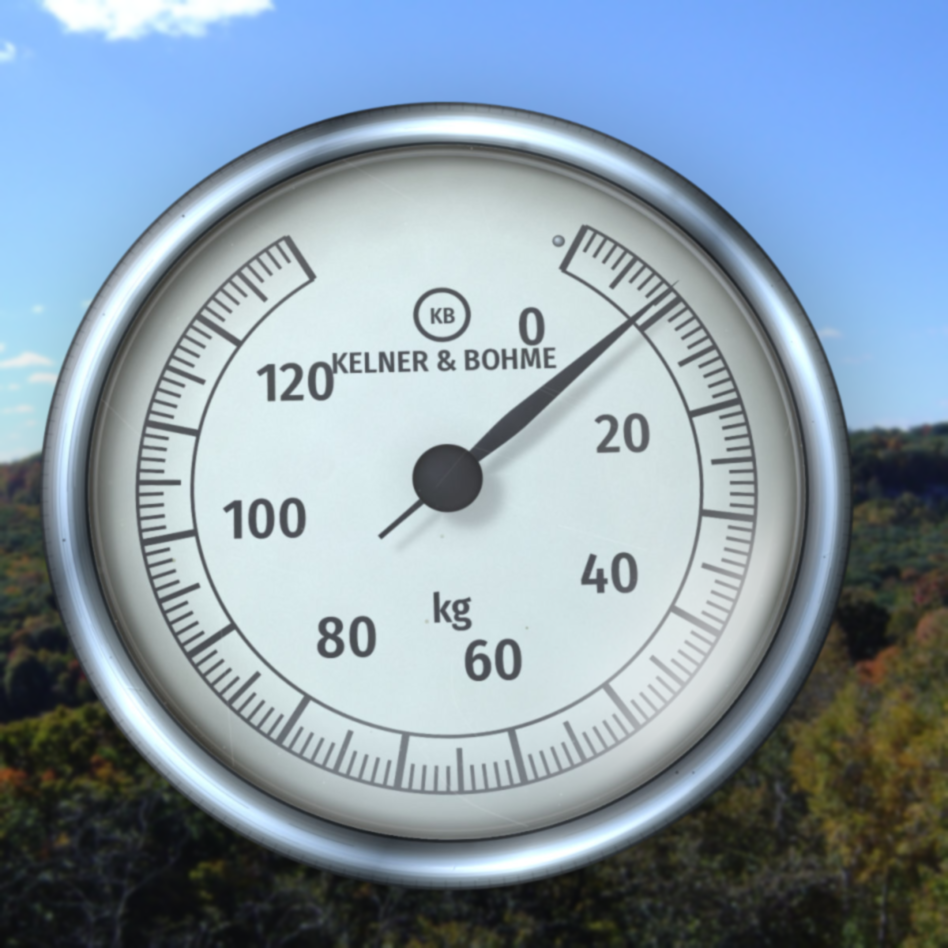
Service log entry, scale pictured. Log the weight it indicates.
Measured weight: 9 kg
